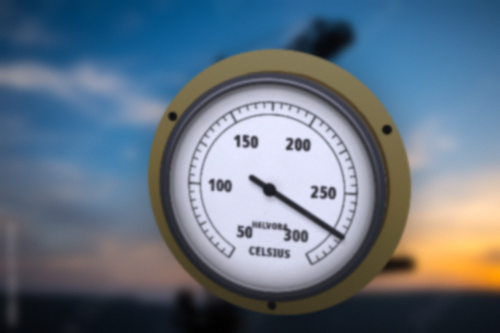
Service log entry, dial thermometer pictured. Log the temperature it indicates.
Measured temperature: 275 °C
